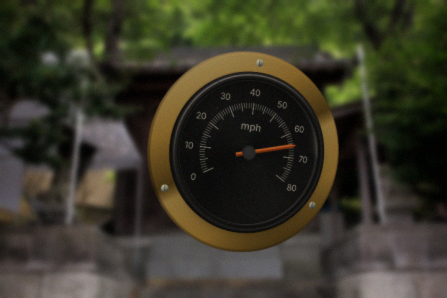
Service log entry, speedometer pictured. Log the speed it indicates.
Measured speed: 65 mph
